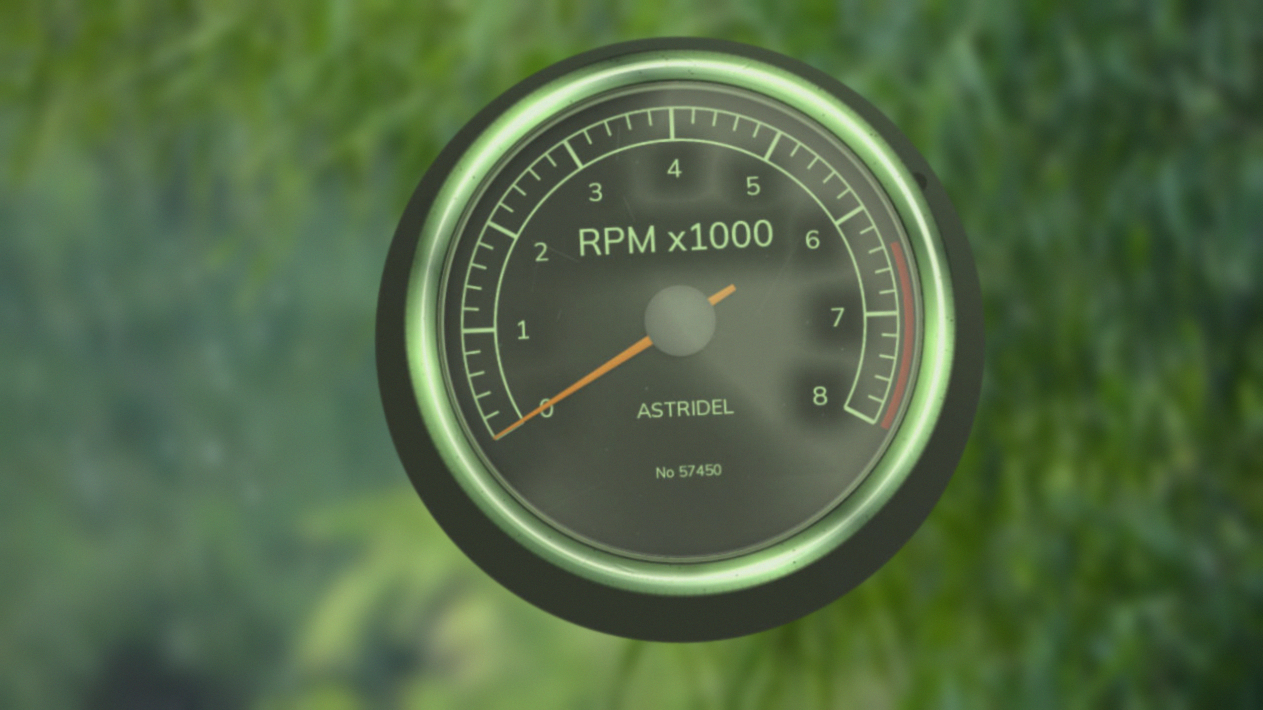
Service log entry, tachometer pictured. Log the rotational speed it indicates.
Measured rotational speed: 0 rpm
